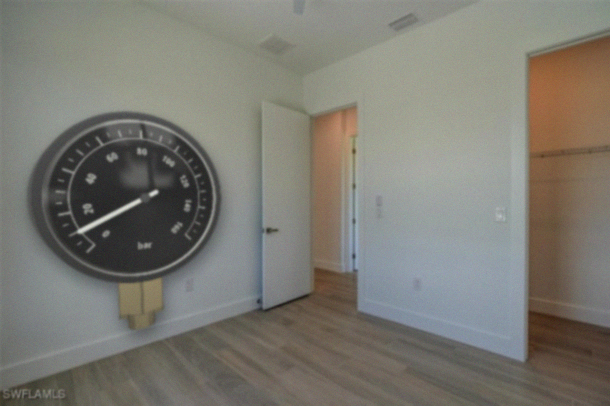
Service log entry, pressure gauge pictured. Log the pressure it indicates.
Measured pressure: 10 bar
